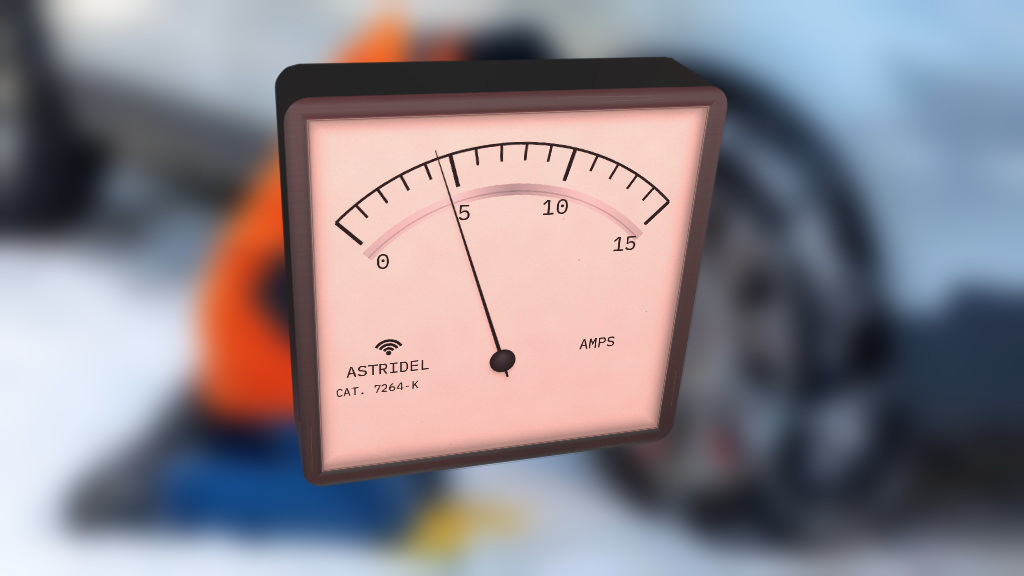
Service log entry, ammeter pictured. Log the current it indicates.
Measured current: 4.5 A
